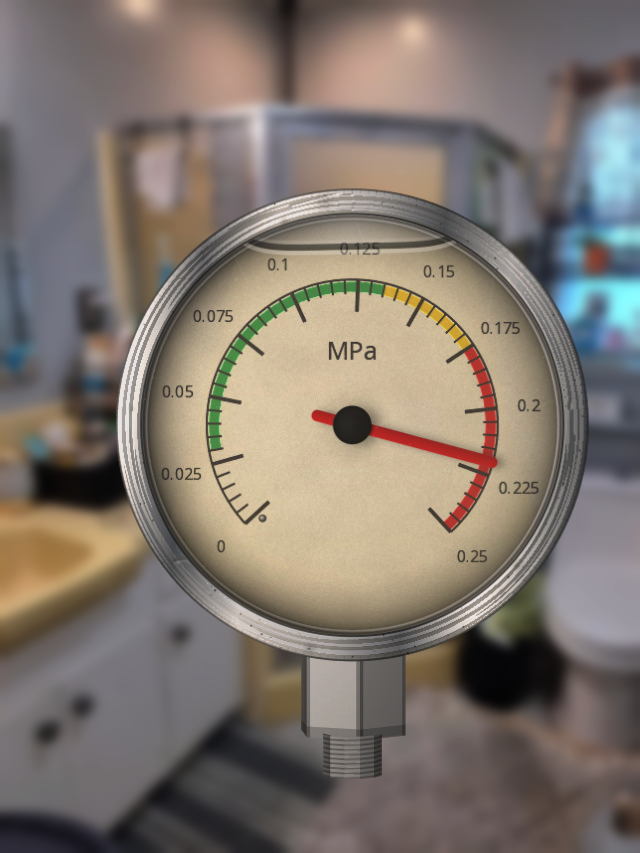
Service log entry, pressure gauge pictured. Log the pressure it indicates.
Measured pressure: 0.22 MPa
